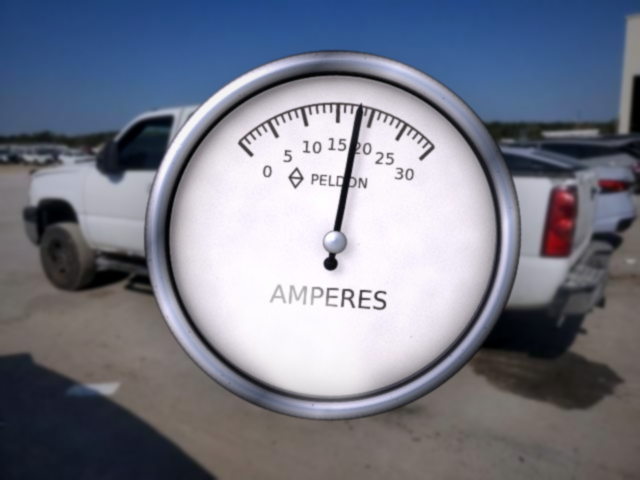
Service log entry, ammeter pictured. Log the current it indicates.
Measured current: 18 A
